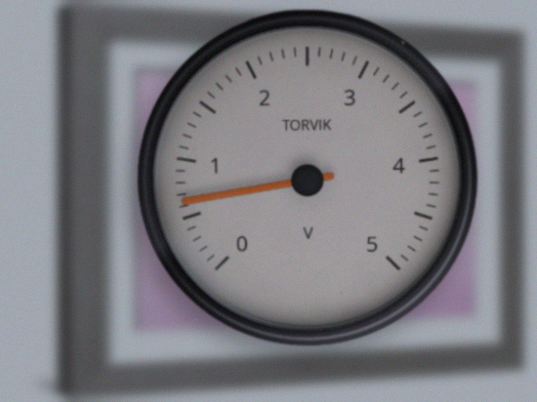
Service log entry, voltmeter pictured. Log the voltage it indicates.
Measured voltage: 0.65 V
